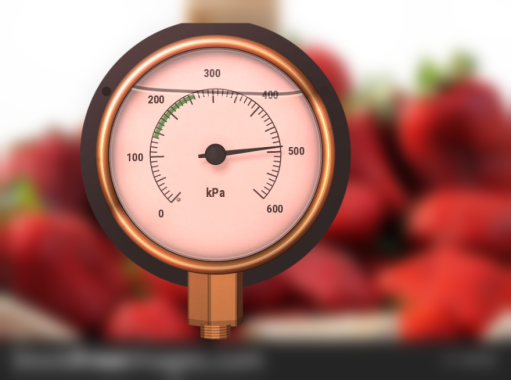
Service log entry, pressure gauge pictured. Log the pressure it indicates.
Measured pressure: 490 kPa
